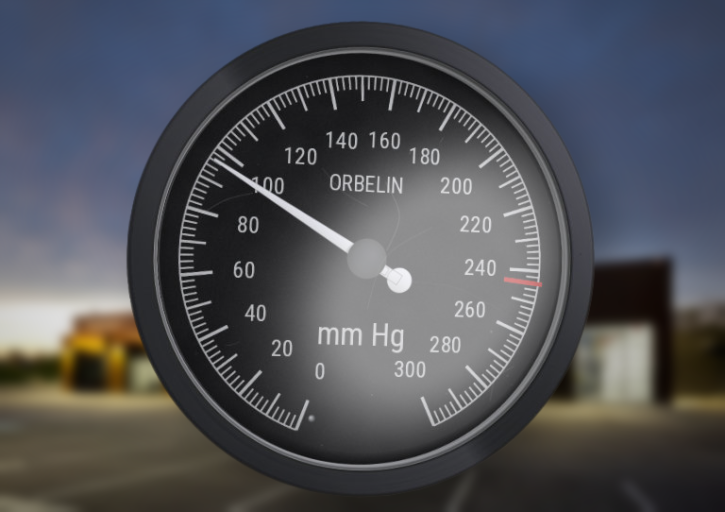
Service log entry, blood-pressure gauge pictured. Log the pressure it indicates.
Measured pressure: 96 mmHg
